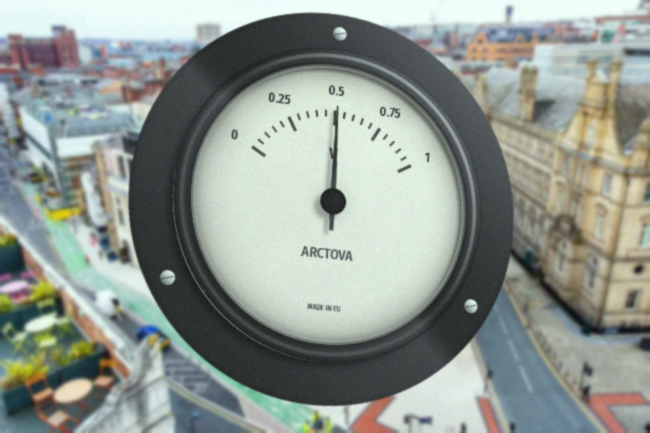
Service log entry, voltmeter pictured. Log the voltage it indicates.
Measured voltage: 0.5 V
